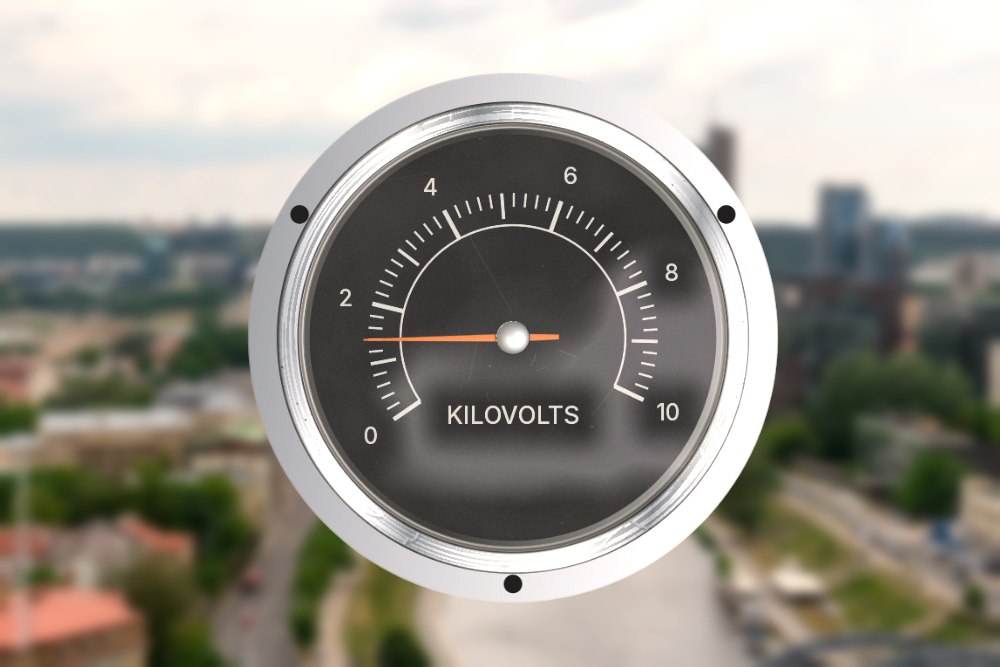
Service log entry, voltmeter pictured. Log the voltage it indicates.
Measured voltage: 1.4 kV
